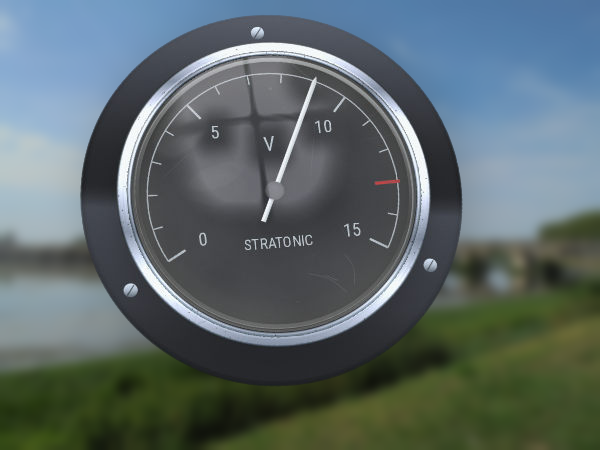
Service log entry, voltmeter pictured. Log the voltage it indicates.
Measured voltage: 9 V
